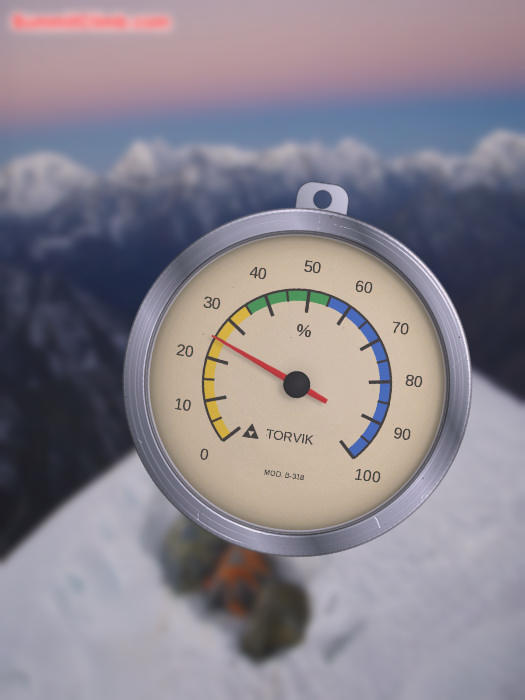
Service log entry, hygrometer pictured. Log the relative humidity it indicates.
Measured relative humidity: 25 %
